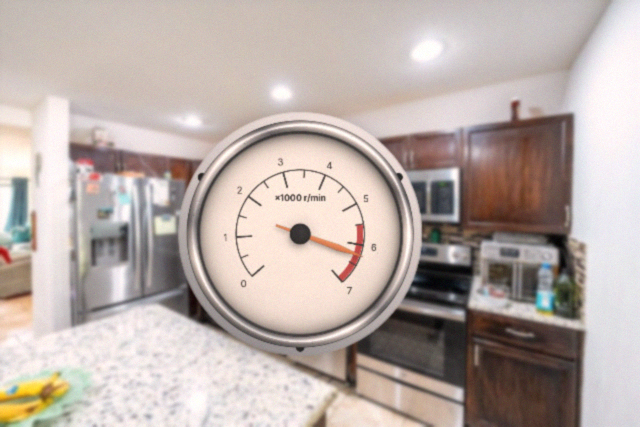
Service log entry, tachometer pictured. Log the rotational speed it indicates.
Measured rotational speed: 6250 rpm
